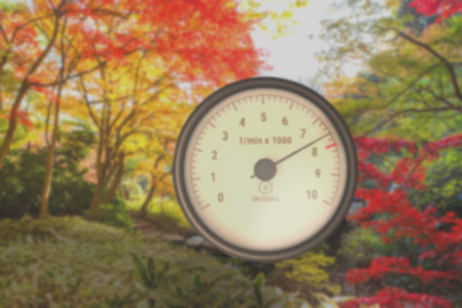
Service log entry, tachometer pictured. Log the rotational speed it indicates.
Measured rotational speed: 7600 rpm
